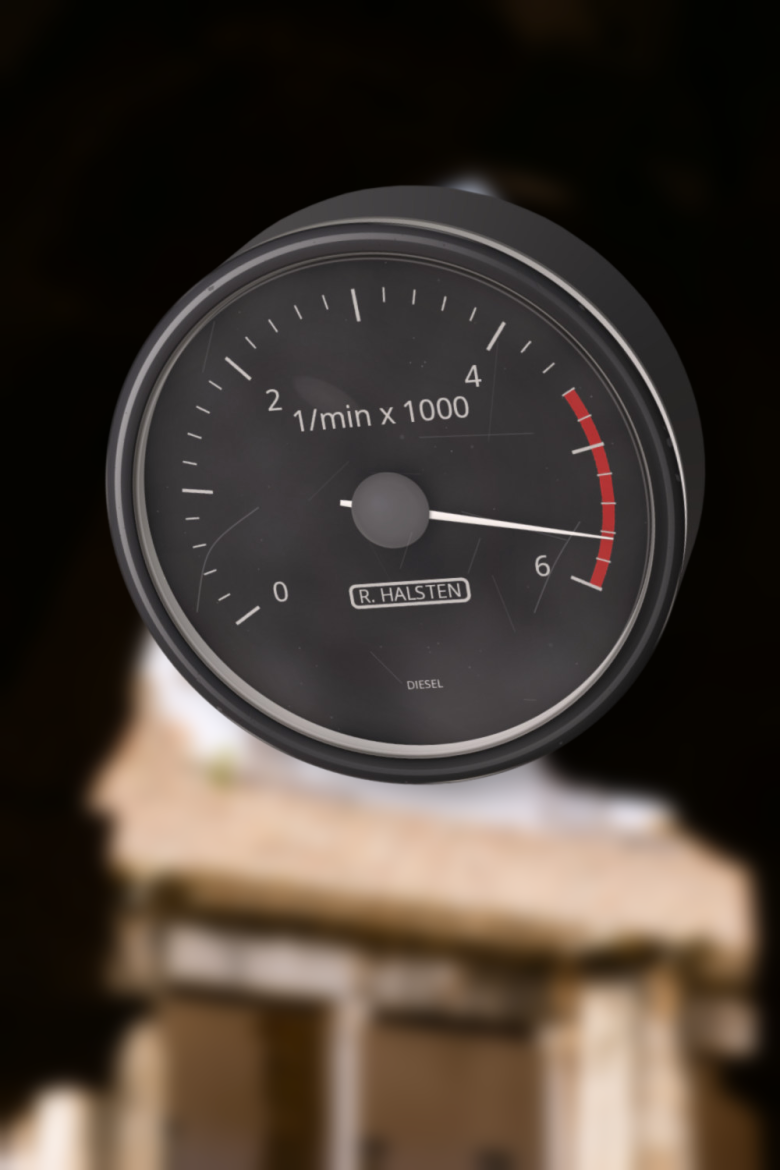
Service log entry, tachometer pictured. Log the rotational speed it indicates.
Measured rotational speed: 5600 rpm
